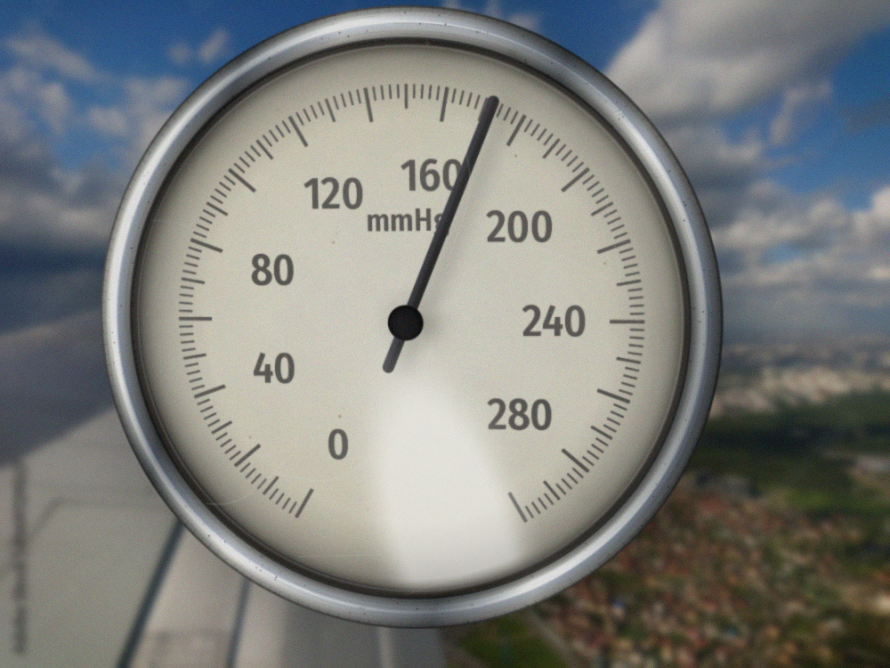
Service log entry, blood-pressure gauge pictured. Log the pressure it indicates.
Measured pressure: 172 mmHg
